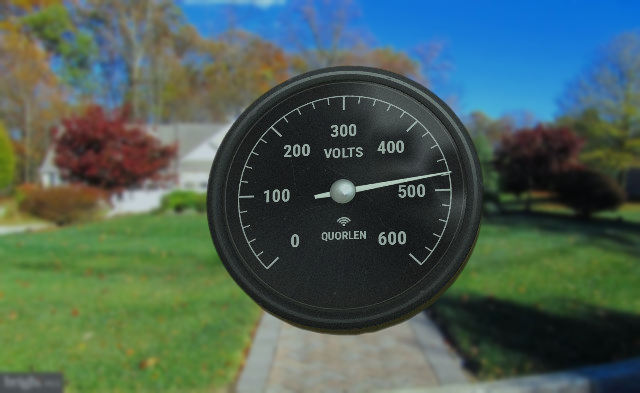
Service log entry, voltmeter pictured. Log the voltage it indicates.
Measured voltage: 480 V
